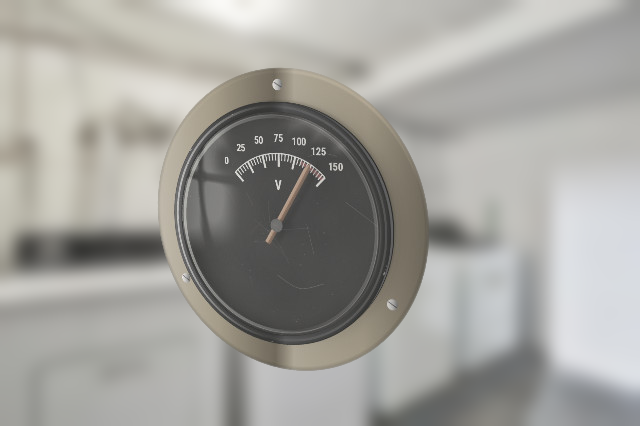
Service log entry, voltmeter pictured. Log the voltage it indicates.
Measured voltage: 125 V
